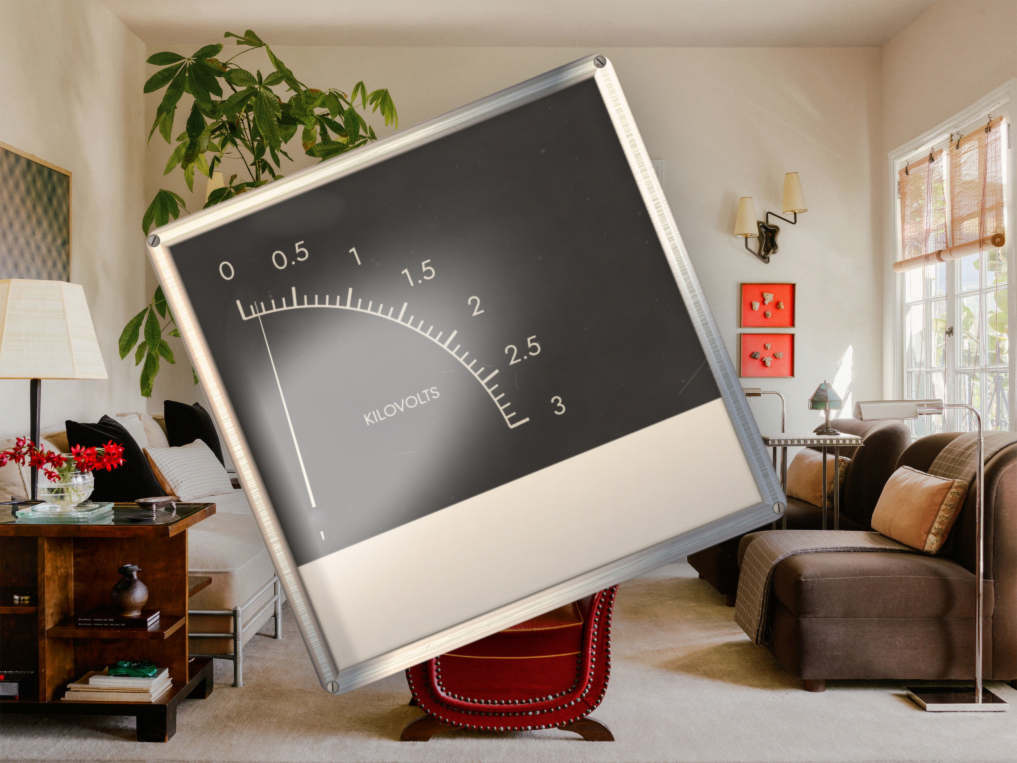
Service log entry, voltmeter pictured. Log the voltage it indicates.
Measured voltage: 0.15 kV
